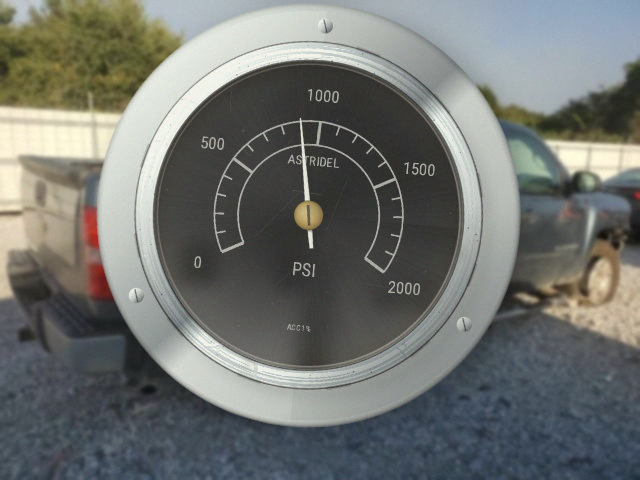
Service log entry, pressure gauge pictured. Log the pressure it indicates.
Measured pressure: 900 psi
